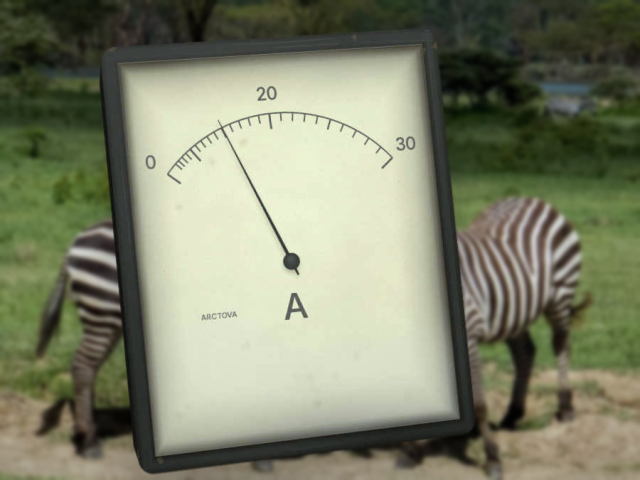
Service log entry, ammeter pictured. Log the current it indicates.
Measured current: 15 A
